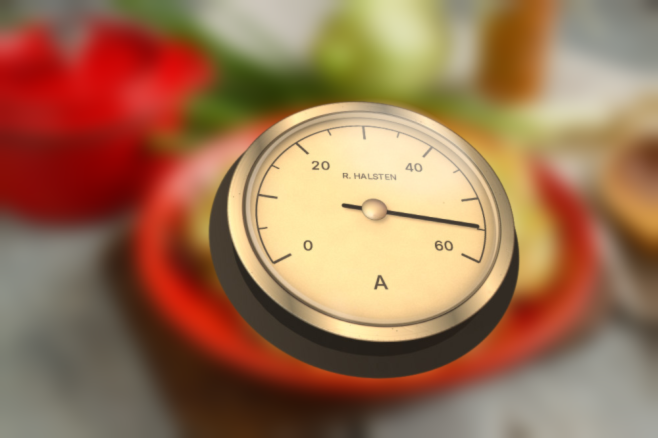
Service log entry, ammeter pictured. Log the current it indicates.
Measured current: 55 A
